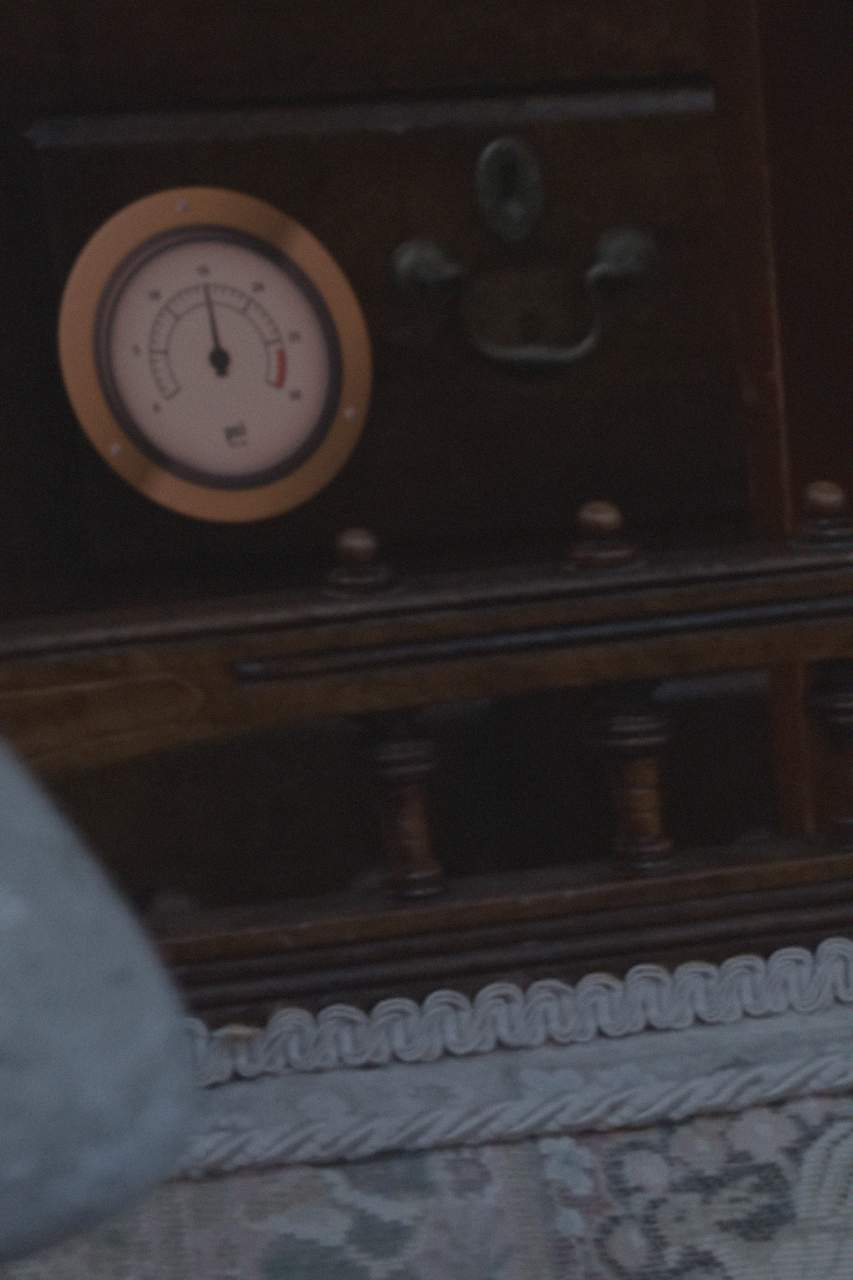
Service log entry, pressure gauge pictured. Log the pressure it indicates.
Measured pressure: 15 psi
